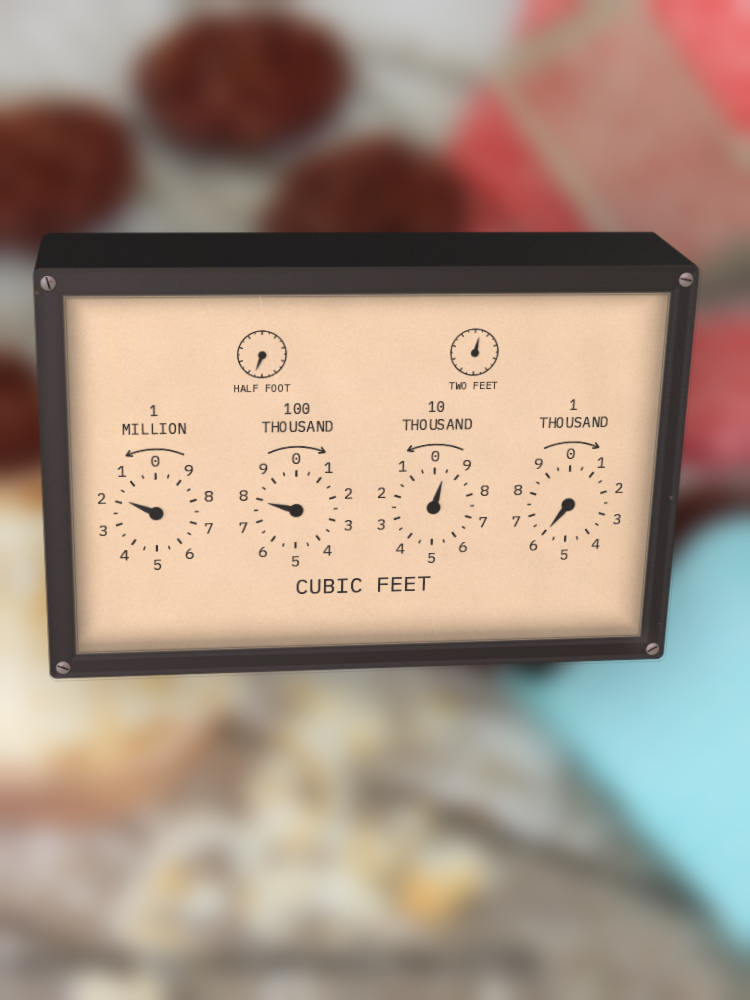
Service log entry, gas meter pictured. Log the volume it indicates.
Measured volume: 179600 ft³
